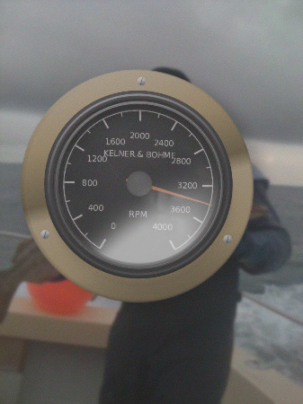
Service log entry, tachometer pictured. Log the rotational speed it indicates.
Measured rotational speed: 3400 rpm
